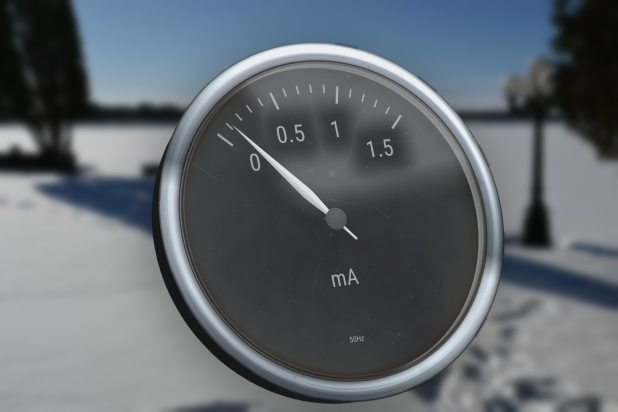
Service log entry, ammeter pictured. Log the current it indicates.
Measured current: 0.1 mA
